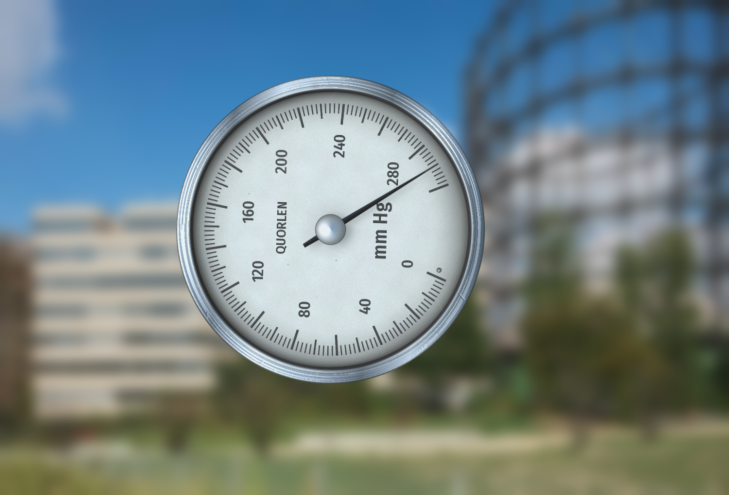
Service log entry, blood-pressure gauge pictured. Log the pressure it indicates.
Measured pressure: 290 mmHg
